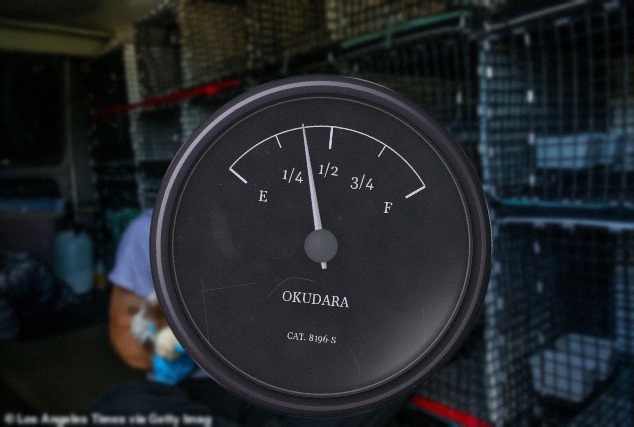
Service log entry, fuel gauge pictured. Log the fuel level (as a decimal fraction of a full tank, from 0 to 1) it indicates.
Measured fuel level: 0.375
